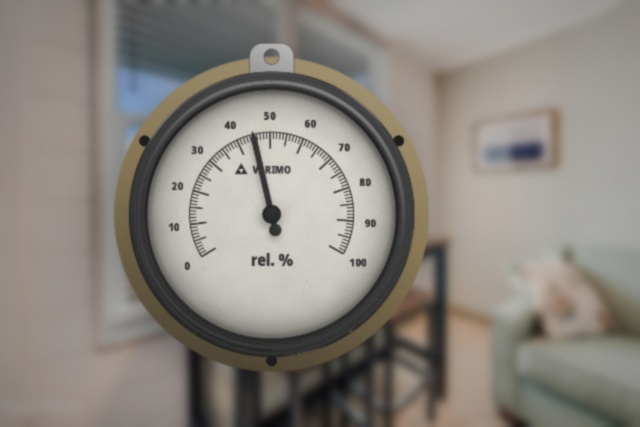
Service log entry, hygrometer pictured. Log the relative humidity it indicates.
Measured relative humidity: 45 %
